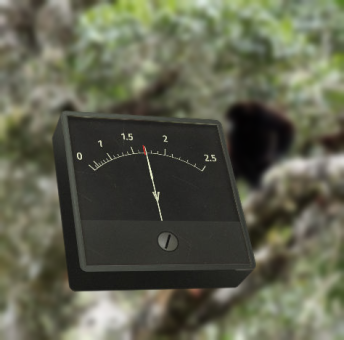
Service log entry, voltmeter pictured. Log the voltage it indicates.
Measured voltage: 1.7 V
